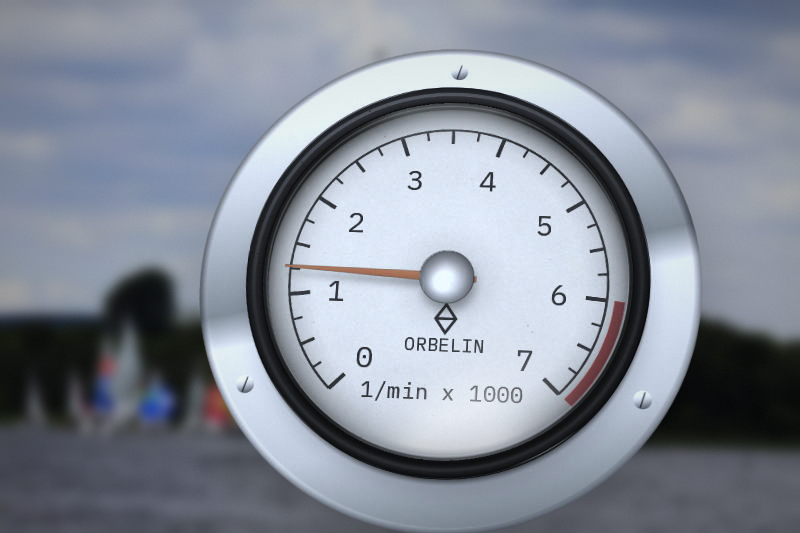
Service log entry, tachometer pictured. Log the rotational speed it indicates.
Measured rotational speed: 1250 rpm
